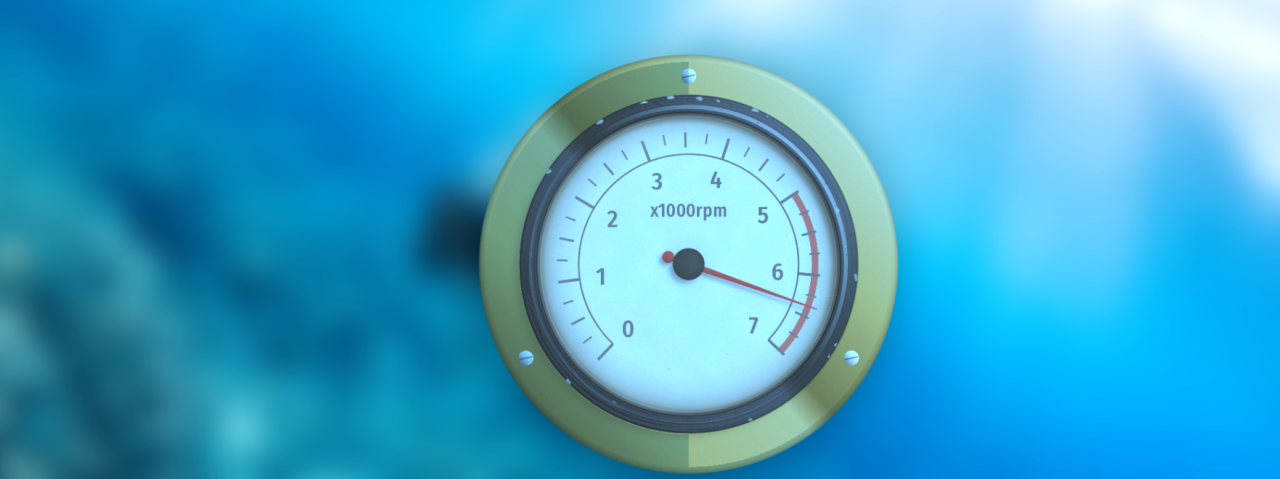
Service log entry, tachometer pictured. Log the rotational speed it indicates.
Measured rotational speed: 6375 rpm
